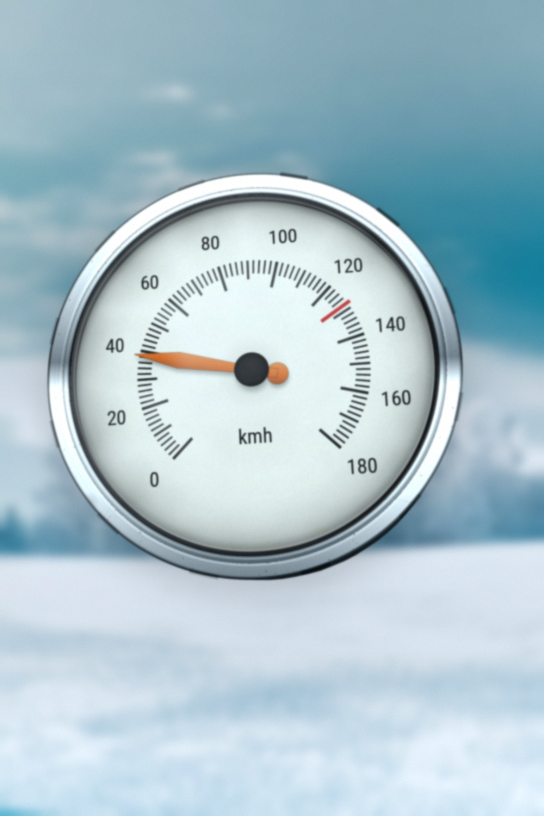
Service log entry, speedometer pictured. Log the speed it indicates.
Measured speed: 38 km/h
